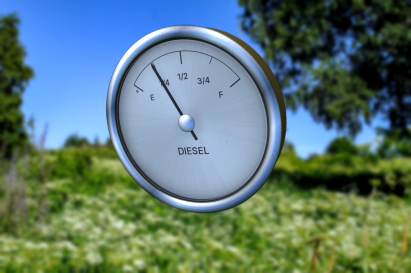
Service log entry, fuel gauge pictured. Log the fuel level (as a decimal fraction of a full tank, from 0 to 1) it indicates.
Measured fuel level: 0.25
